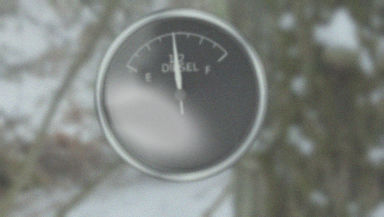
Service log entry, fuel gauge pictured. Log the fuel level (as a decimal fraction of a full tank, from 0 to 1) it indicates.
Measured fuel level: 0.5
